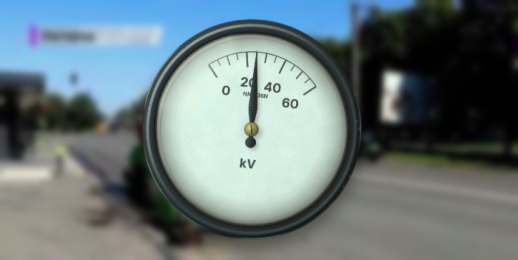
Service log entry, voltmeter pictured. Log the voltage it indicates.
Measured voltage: 25 kV
